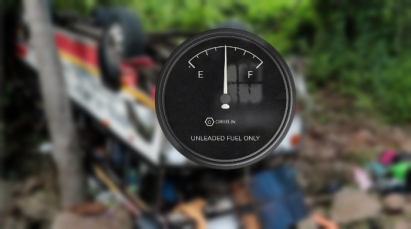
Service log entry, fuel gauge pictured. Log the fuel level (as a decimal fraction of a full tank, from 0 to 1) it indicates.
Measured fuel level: 0.5
